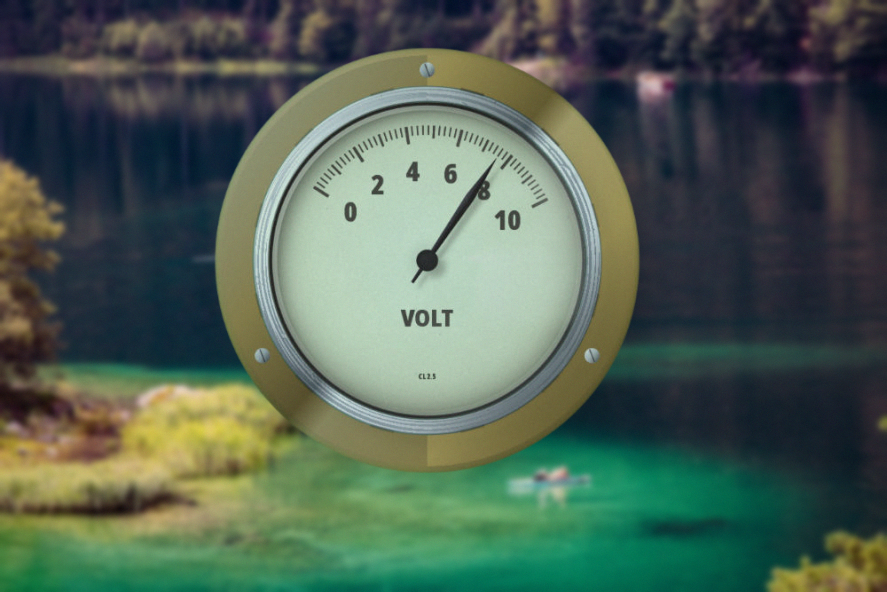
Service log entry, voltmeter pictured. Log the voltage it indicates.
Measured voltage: 7.6 V
